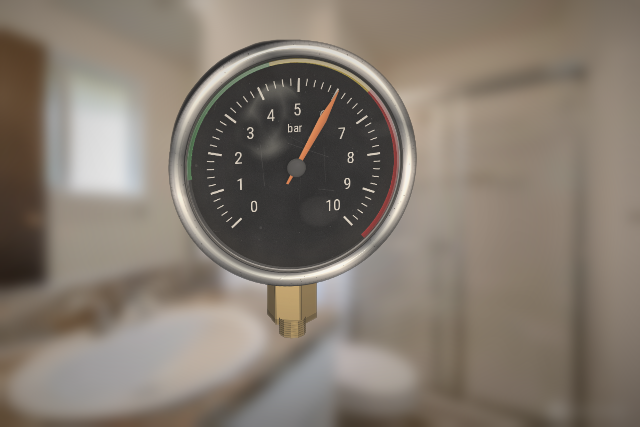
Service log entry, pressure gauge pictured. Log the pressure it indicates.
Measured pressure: 6 bar
